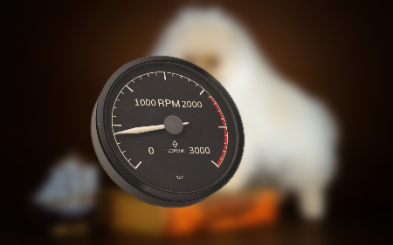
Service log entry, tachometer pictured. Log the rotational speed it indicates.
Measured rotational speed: 400 rpm
